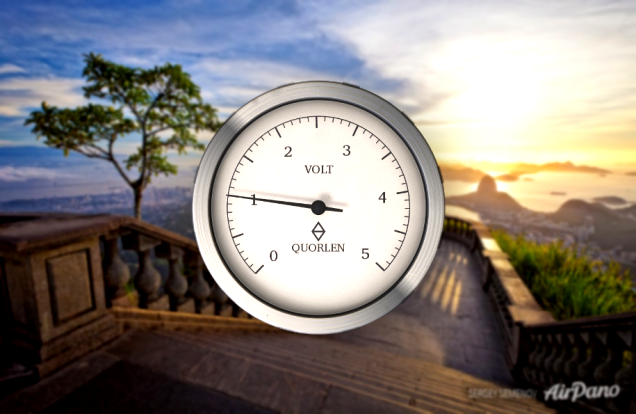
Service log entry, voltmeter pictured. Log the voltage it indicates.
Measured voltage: 1 V
